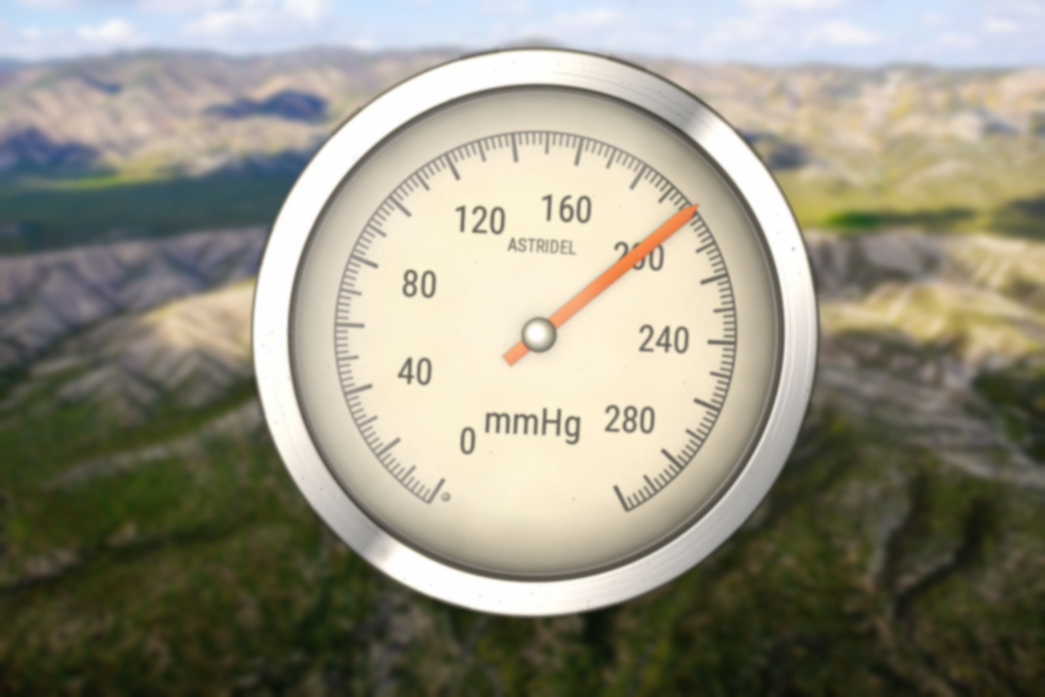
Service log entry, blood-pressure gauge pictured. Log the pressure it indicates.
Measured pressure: 198 mmHg
